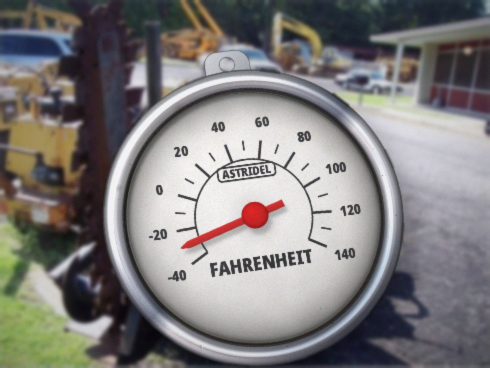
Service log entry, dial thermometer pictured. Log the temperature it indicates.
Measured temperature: -30 °F
